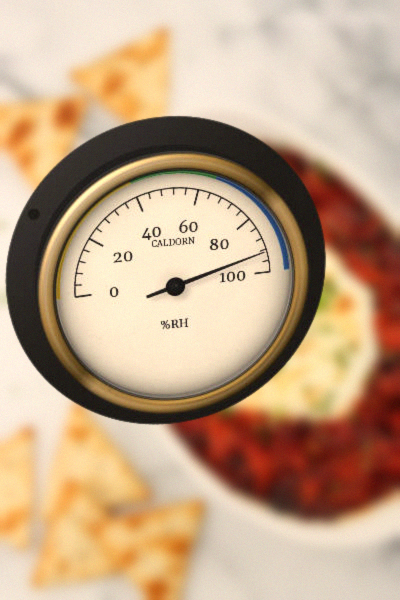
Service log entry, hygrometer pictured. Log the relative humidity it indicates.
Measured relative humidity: 92 %
